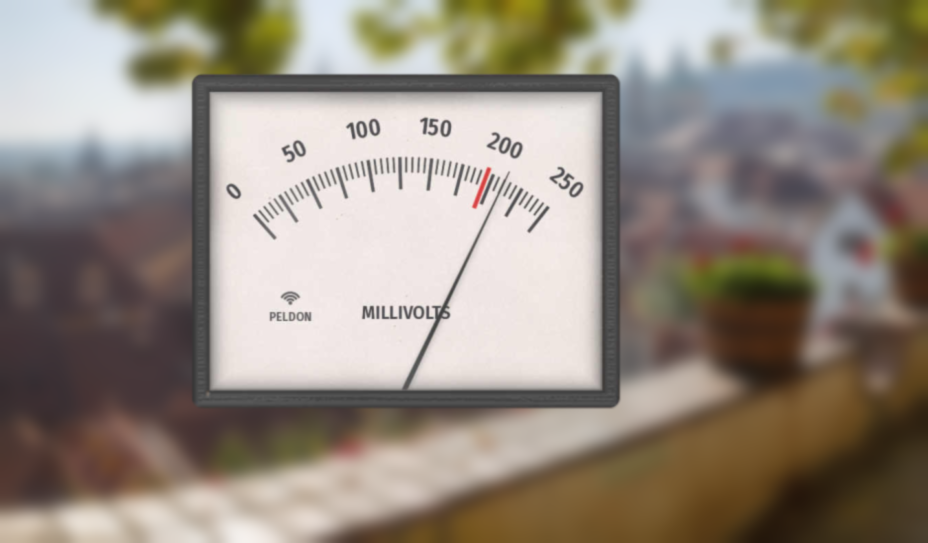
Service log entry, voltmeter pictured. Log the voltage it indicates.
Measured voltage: 210 mV
